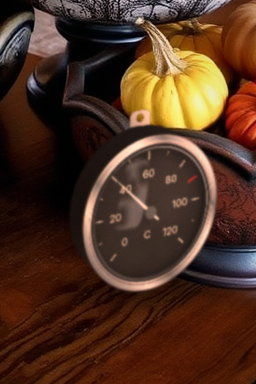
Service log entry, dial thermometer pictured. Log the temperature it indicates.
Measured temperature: 40 °C
